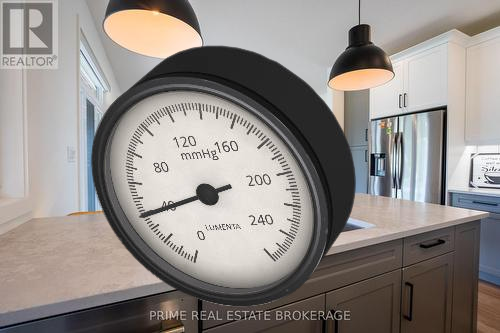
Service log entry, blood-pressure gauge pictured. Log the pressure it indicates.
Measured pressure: 40 mmHg
